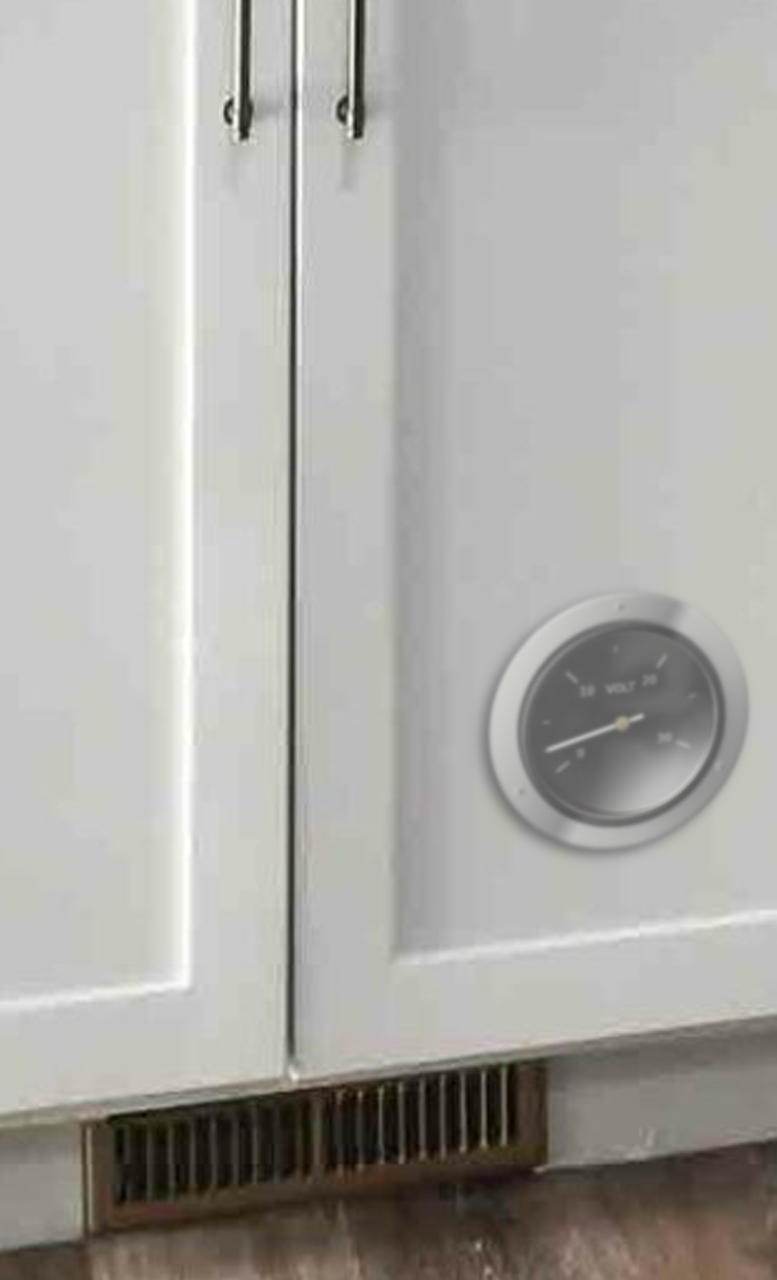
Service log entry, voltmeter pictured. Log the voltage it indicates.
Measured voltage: 2.5 V
